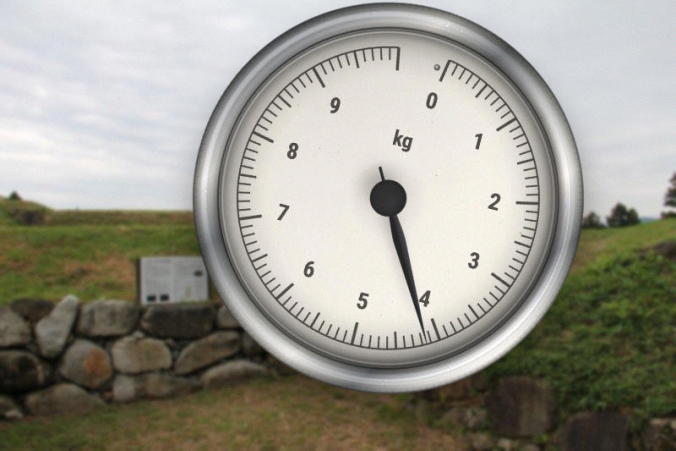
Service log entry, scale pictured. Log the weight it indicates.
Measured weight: 4.15 kg
